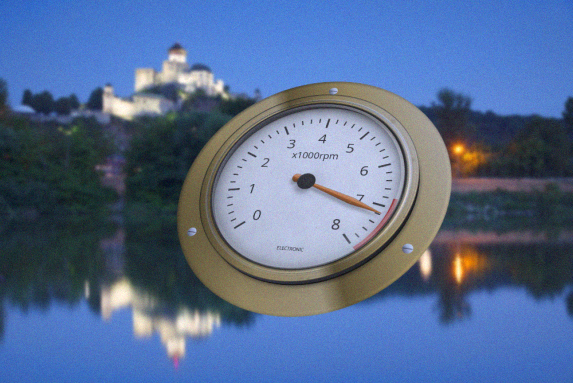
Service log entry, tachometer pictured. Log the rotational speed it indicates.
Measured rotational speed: 7200 rpm
